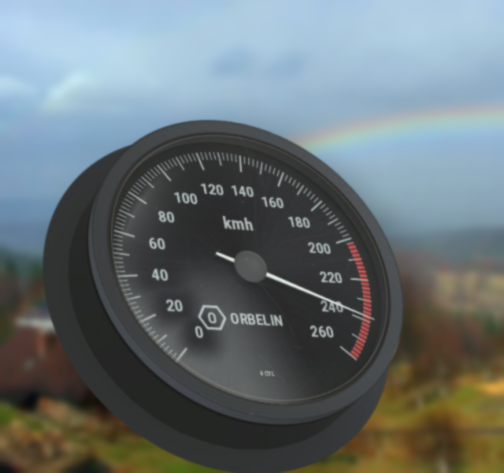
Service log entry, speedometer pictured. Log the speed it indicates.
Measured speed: 240 km/h
